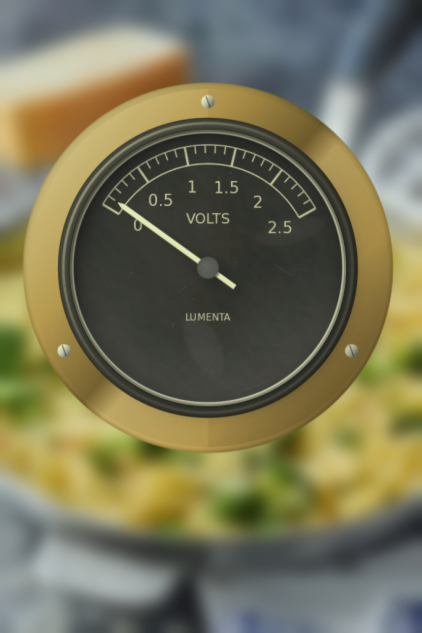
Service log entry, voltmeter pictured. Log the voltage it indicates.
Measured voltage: 0.1 V
